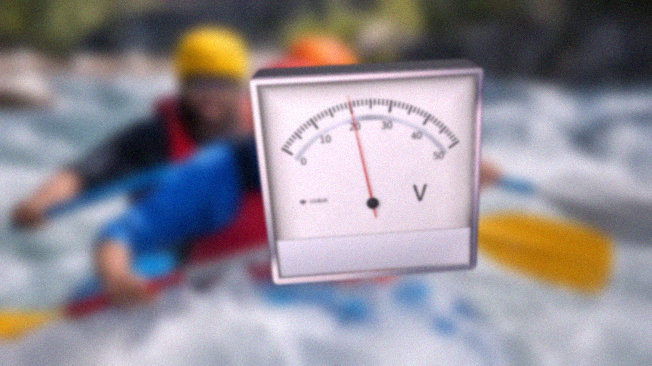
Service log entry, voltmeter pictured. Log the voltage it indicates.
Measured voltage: 20 V
